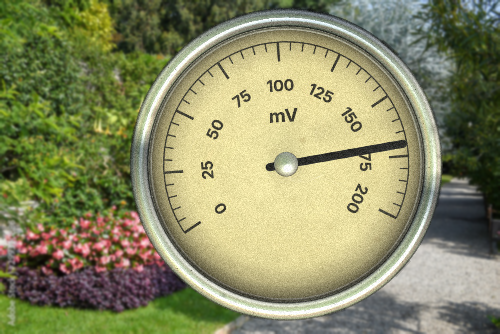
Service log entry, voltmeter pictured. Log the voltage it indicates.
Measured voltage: 170 mV
